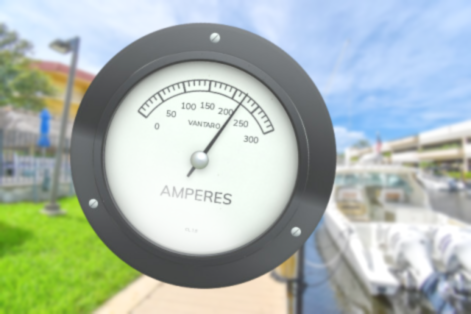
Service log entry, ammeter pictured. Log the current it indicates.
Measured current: 220 A
